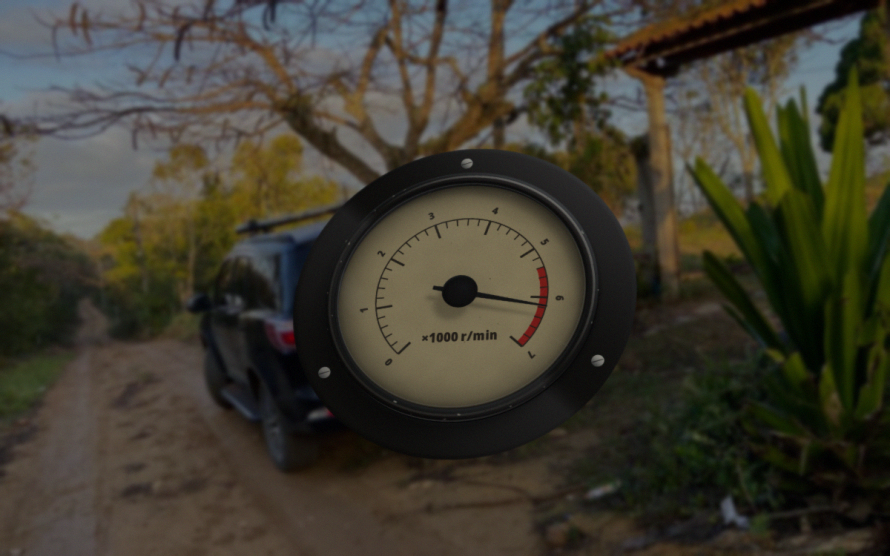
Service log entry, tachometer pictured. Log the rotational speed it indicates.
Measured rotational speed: 6200 rpm
